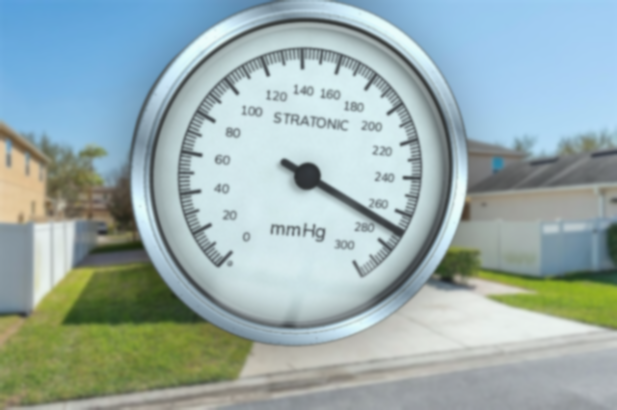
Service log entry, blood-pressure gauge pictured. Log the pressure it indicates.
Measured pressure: 270 mmHg
